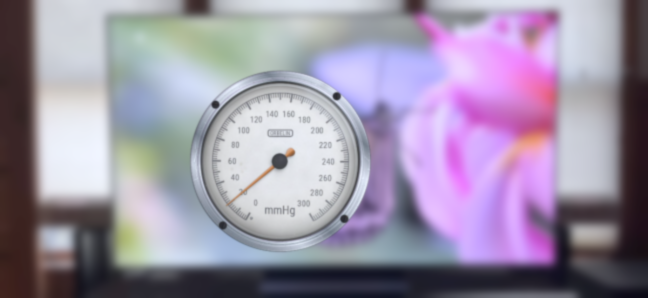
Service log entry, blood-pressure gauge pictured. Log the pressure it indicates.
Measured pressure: 20 mmHg
